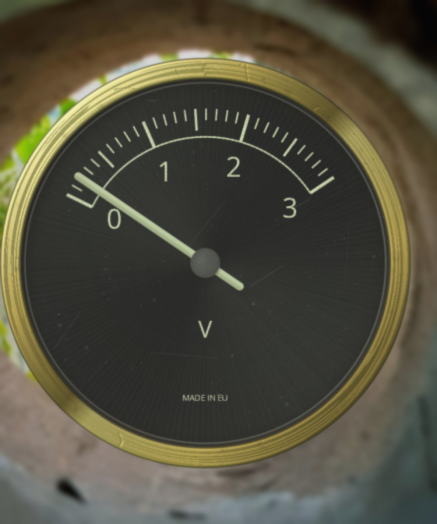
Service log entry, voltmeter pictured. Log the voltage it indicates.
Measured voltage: 0.2 V
